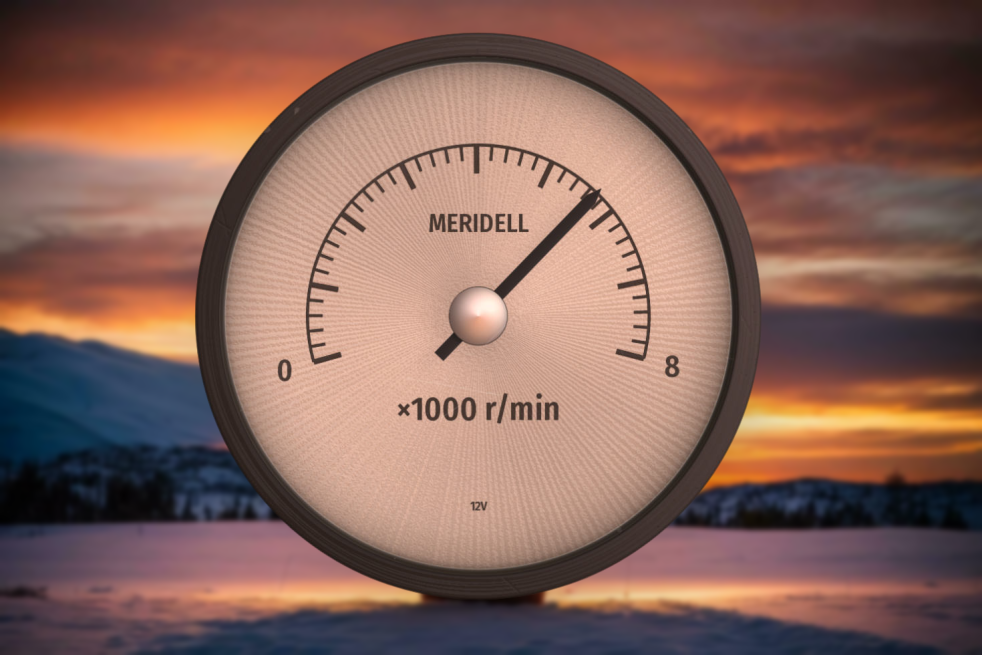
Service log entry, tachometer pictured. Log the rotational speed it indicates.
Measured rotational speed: 5700 rpm
